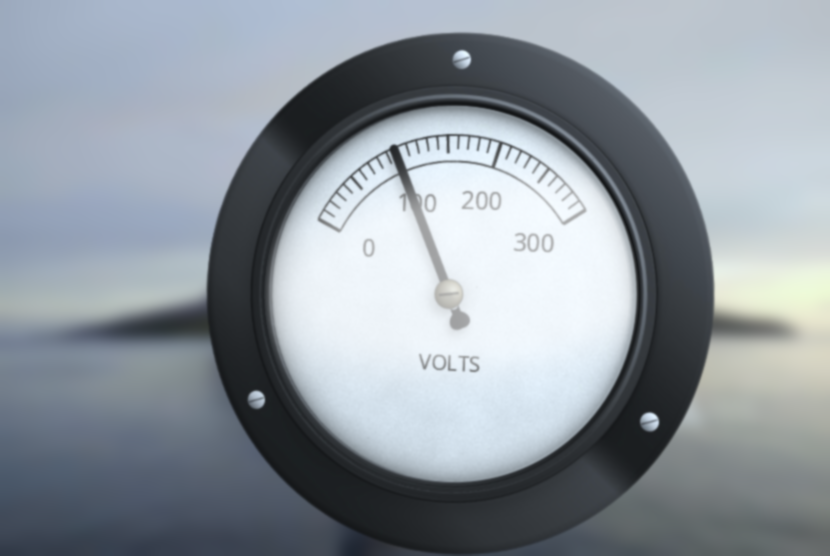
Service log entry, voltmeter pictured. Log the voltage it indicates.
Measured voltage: 100 V
